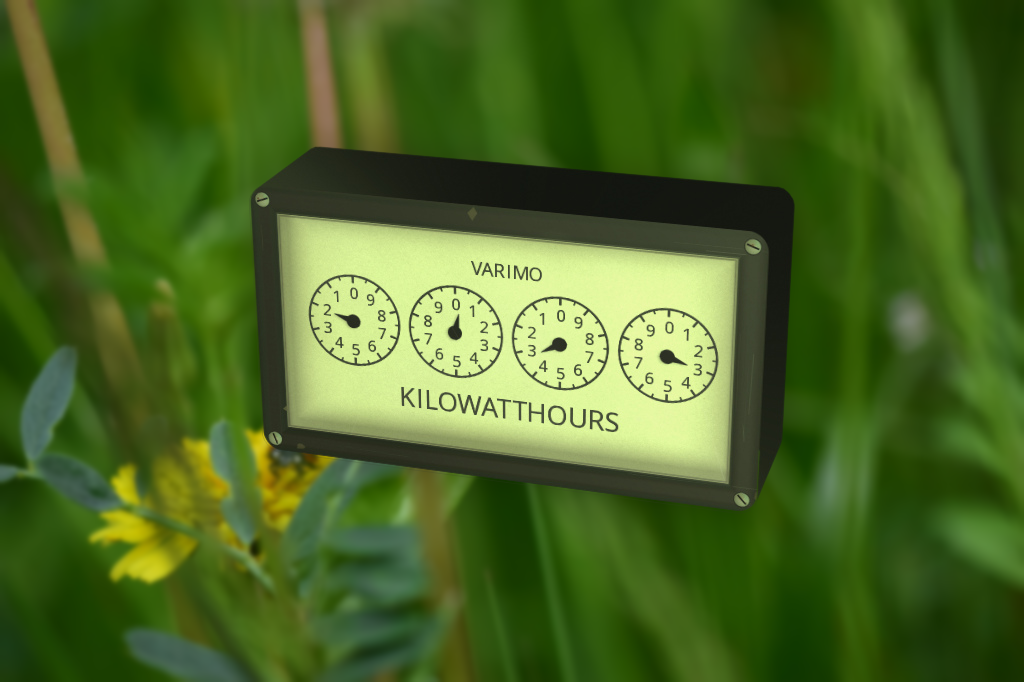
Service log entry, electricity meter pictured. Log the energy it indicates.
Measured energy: 2033 kWh
